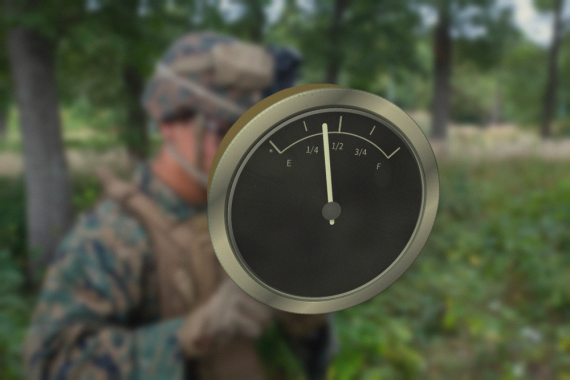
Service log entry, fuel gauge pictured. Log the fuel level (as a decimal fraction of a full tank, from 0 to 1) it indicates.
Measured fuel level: 0.375
